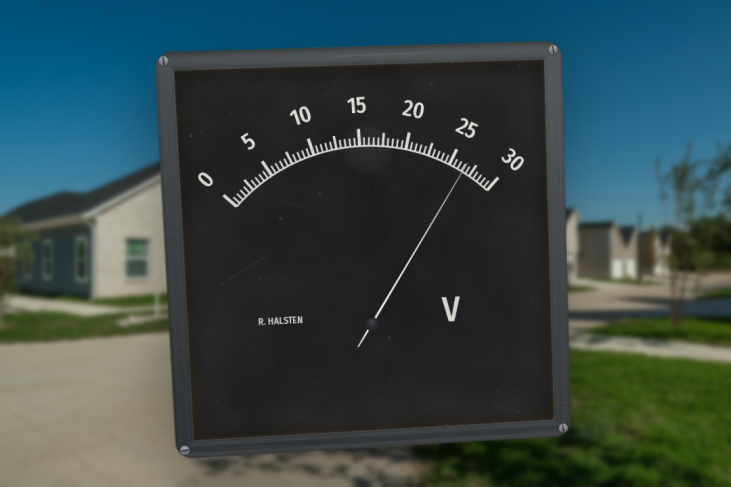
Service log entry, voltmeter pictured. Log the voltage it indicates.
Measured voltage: 26.5 V
